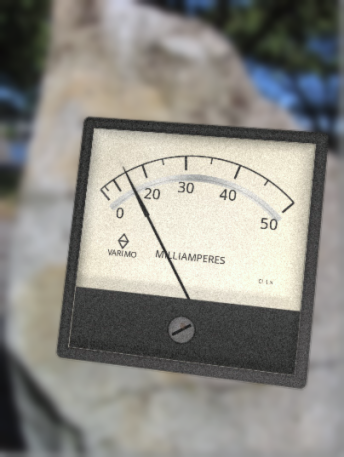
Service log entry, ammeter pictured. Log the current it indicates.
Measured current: 15 mA
